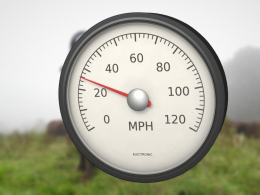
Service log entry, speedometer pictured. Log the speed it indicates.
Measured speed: 26 mph
